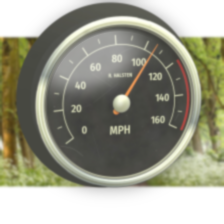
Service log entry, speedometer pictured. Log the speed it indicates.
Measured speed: 105 mph
